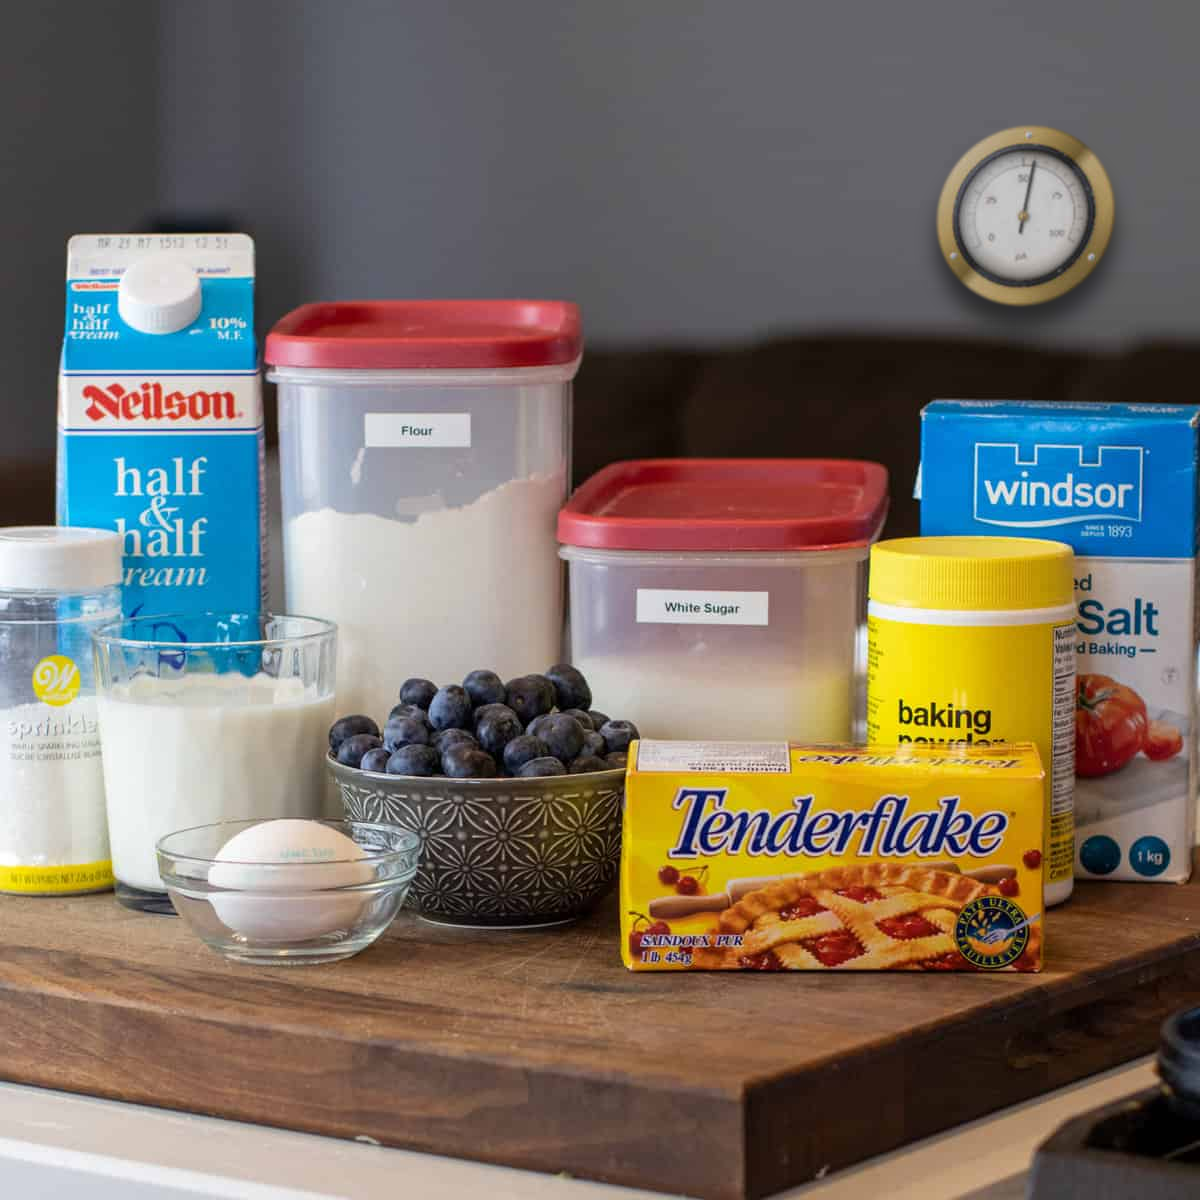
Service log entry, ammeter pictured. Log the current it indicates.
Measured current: 55 µA
